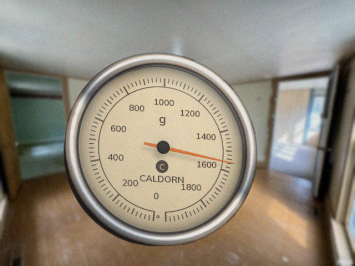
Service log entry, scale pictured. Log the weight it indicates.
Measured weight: 1560 g
